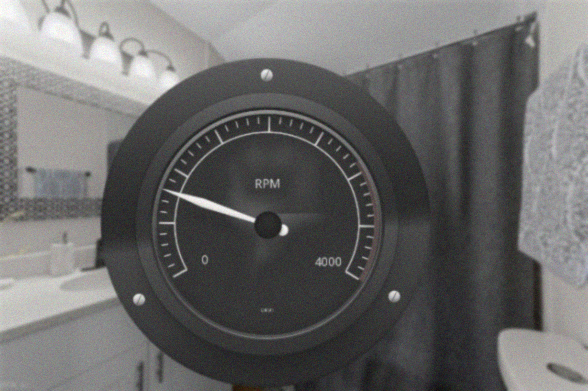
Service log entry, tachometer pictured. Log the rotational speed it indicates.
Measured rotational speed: 800 rpm
